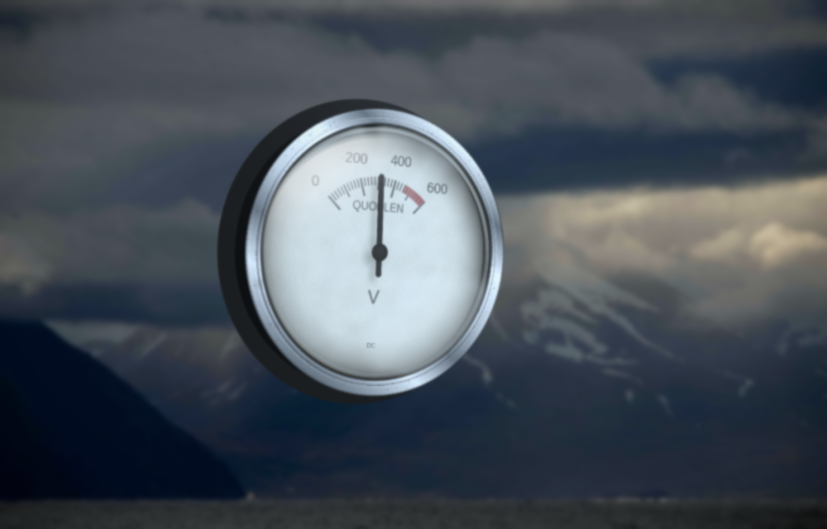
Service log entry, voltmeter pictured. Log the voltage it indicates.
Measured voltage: 300 V
